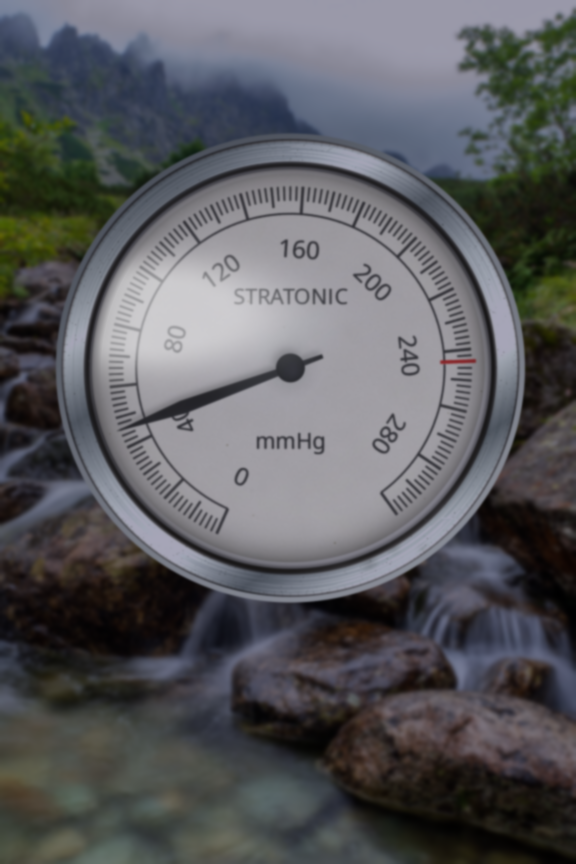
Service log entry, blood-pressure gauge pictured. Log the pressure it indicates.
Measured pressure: 46 mmHg
